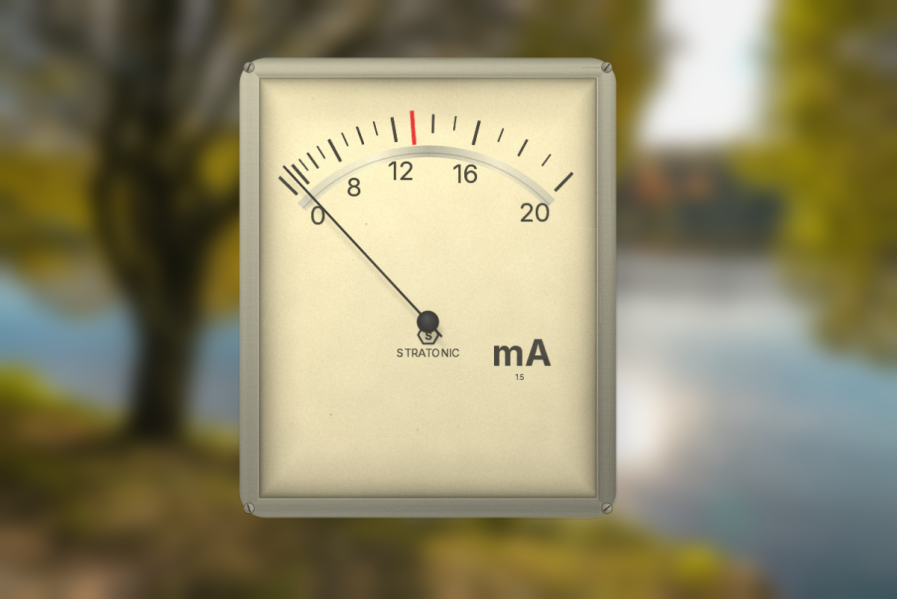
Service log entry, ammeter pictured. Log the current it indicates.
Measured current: 3 mA
